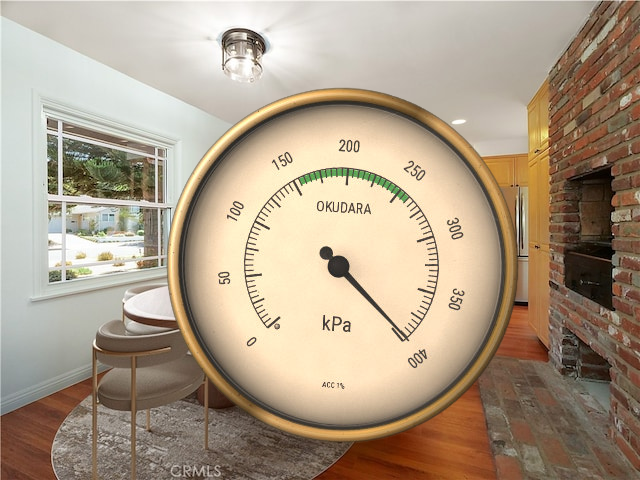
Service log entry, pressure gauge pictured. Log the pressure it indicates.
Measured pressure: 395 kPa
